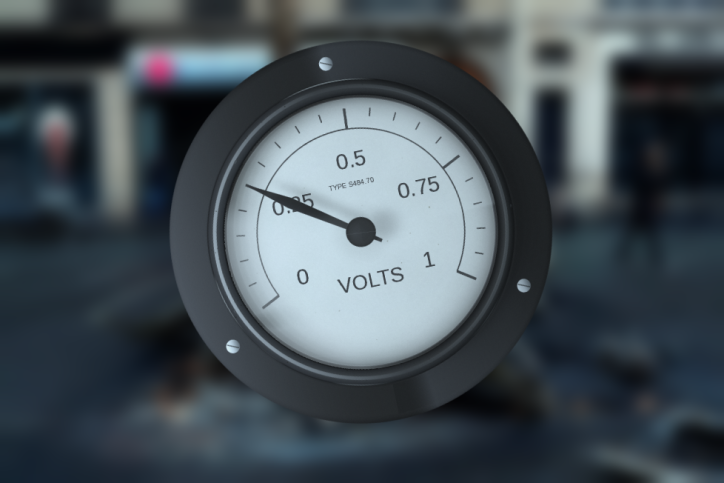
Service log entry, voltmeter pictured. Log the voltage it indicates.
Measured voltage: 0.25 V
